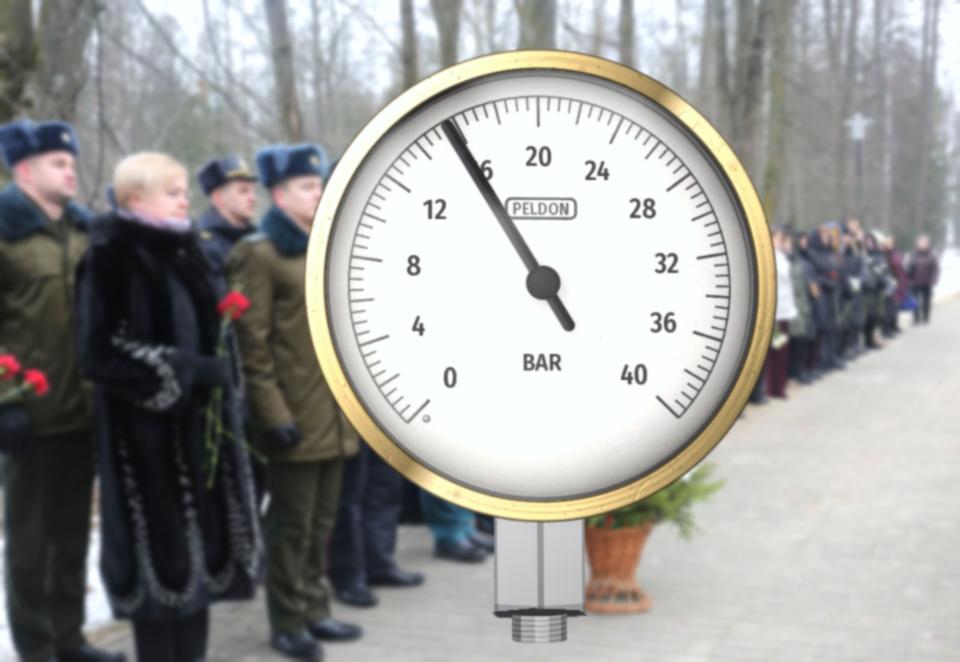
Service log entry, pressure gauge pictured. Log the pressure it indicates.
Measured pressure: 15.5 bar
